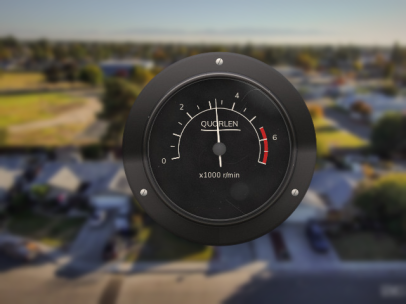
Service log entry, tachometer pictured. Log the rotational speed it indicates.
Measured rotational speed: 3250 rpm
